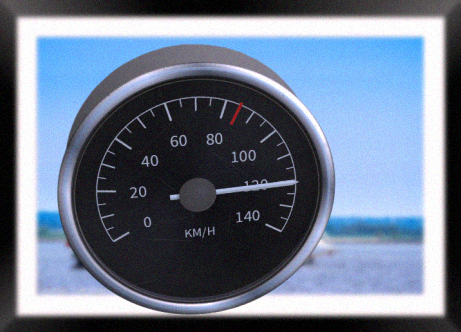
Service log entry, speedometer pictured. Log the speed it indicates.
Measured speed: 120 km/h
